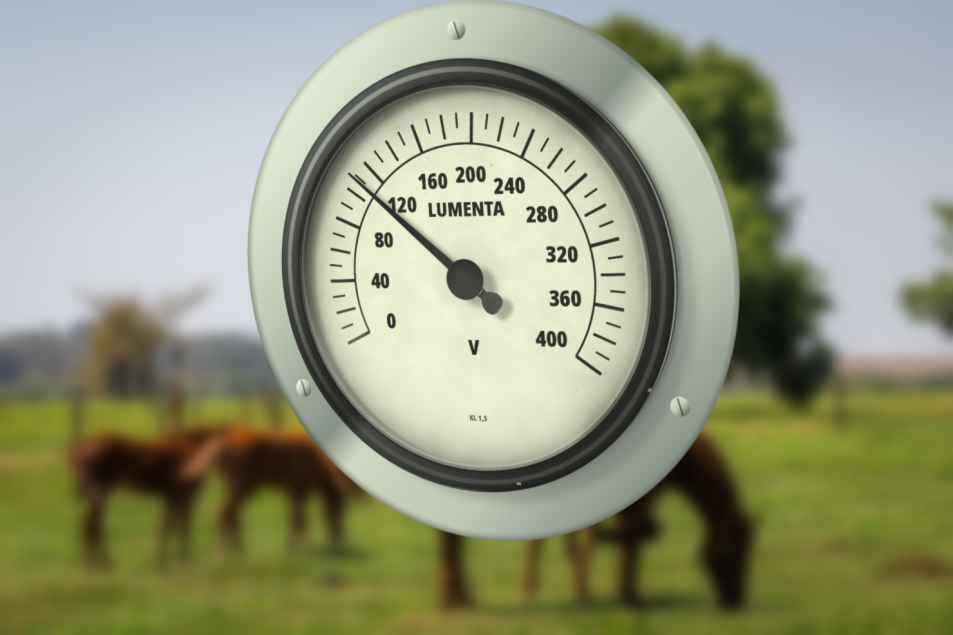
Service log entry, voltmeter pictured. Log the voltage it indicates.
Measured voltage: 110 V
